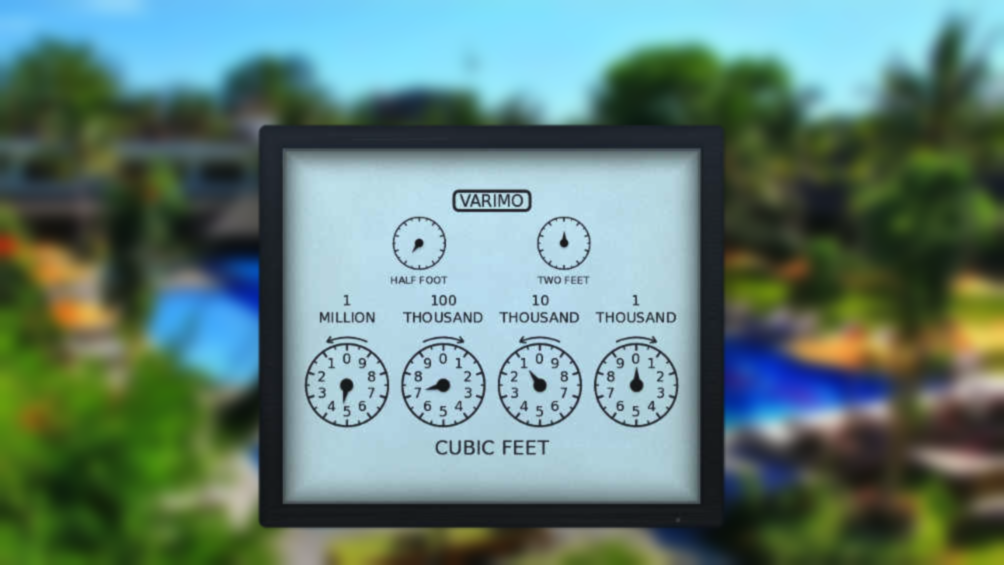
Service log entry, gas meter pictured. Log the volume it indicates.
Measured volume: 471000 ft³
